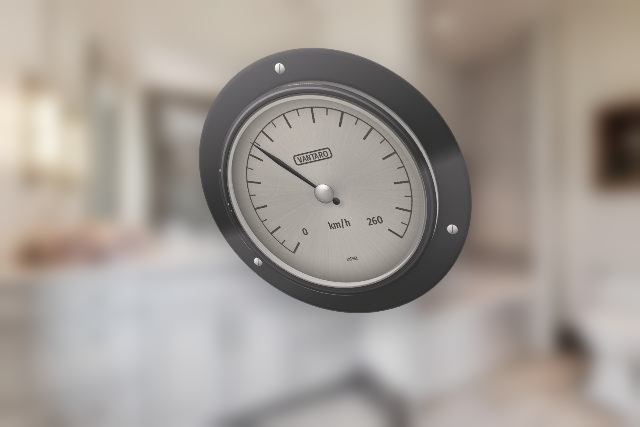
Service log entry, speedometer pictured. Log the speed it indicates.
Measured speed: 90 km/h
